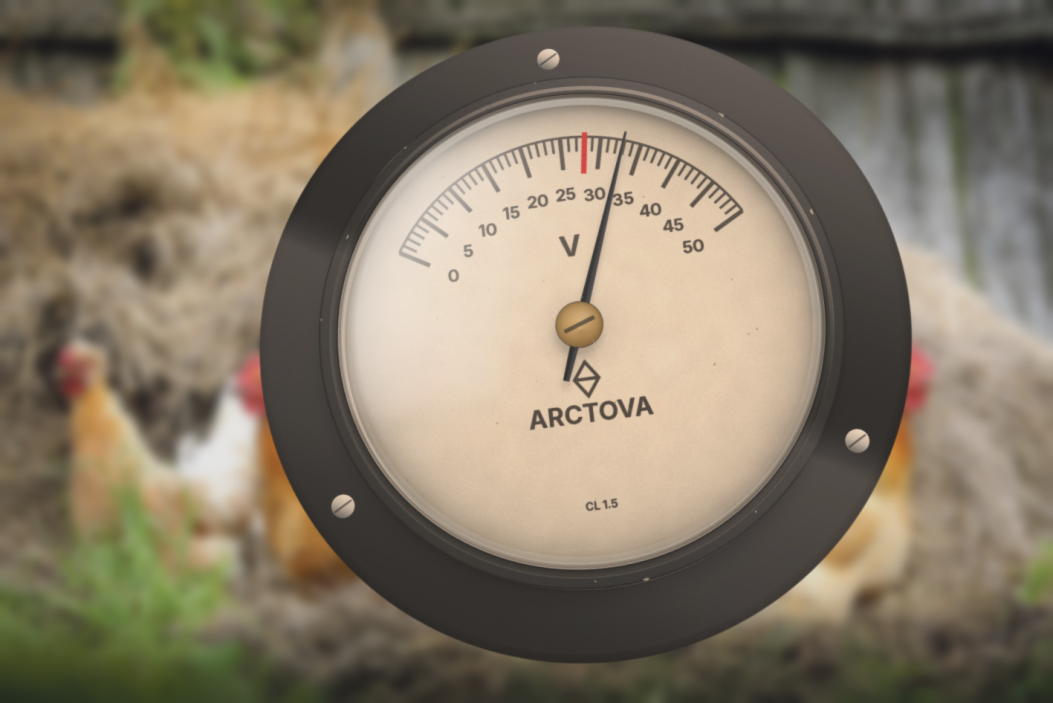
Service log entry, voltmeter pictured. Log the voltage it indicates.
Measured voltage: 33 V
